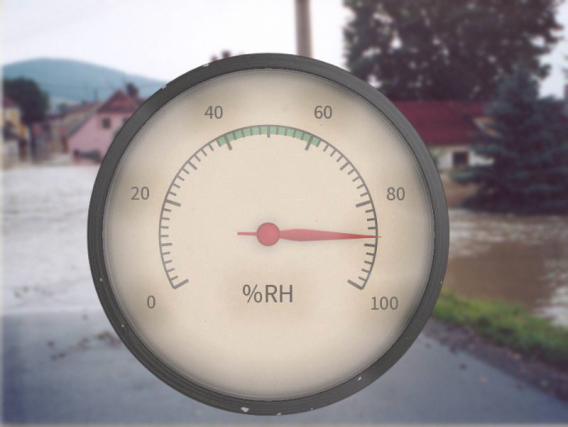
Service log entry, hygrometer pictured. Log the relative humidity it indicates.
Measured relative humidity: 88 %
